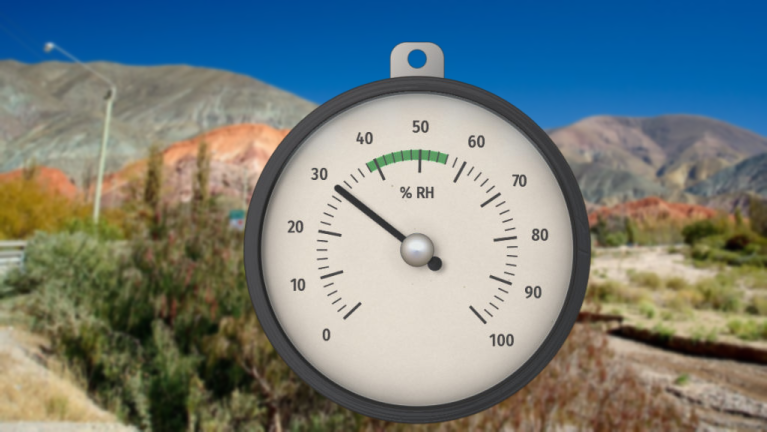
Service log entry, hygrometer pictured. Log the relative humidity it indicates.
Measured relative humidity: 30 %
